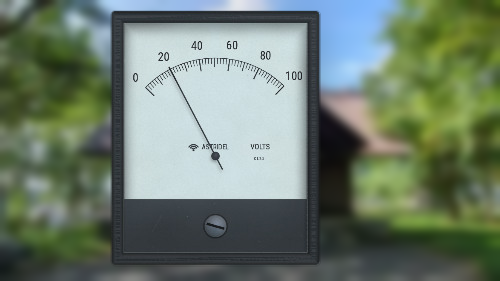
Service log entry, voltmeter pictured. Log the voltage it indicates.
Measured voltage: 20 V
